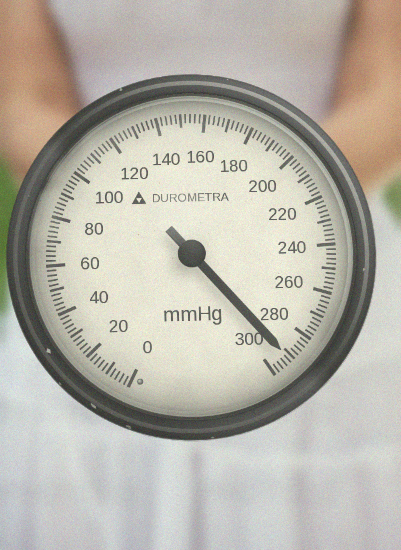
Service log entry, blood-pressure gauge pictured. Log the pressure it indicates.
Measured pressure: 292 mmHg
